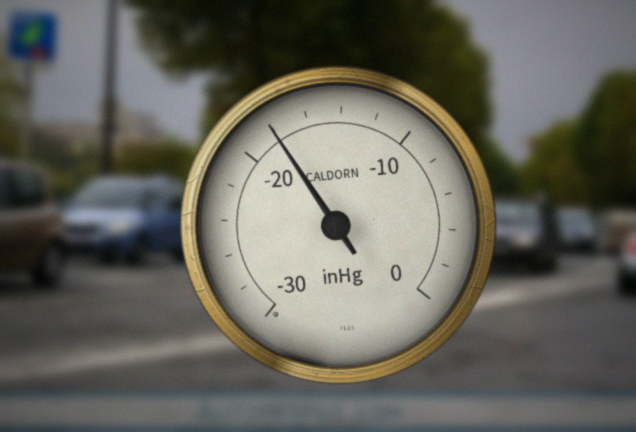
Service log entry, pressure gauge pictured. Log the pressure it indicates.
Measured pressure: -18 inHg
